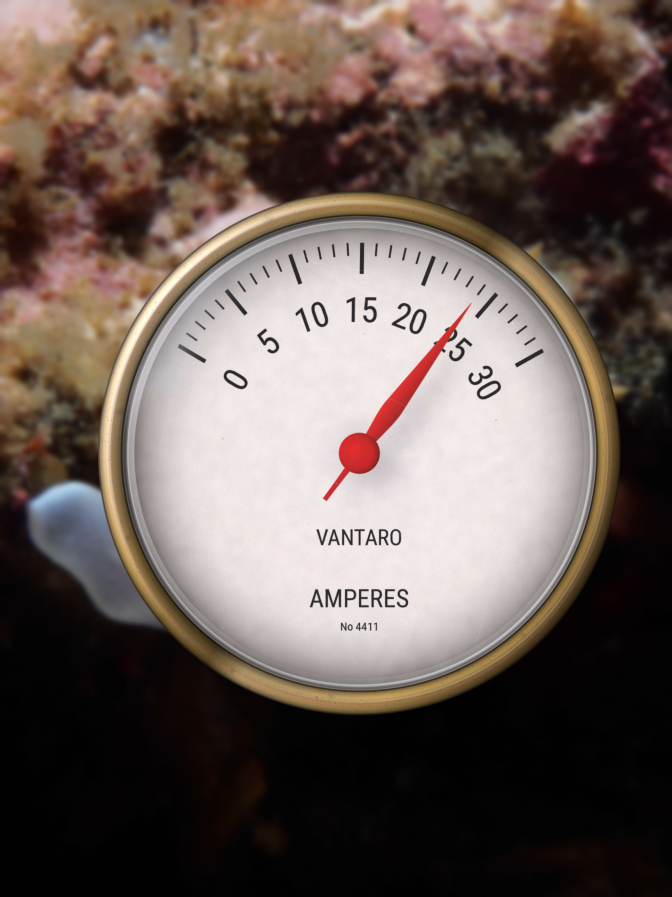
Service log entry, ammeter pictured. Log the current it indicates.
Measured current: 24 A
